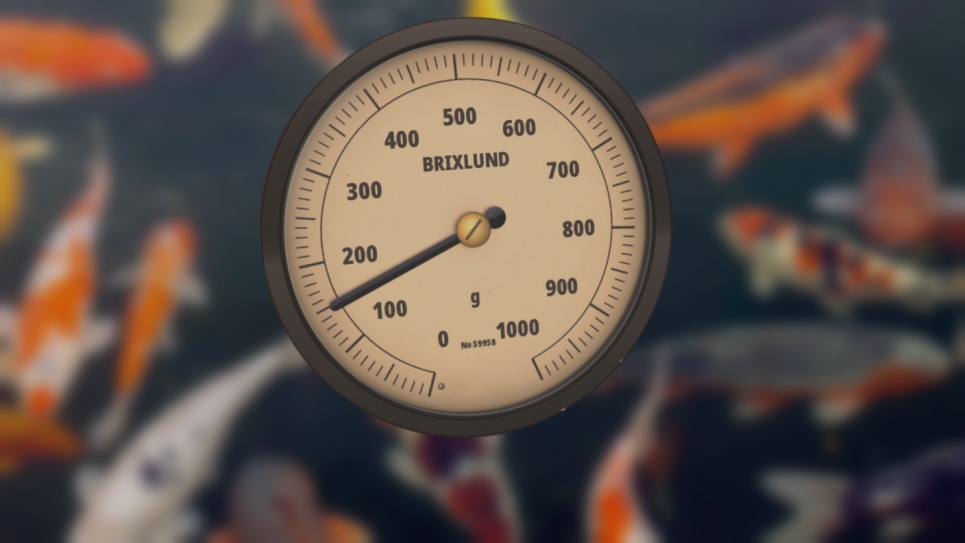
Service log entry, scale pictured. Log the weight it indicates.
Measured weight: 150 g
